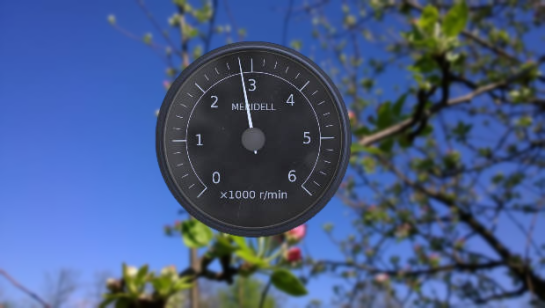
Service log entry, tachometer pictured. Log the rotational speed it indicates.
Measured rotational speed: 2800 rpm
